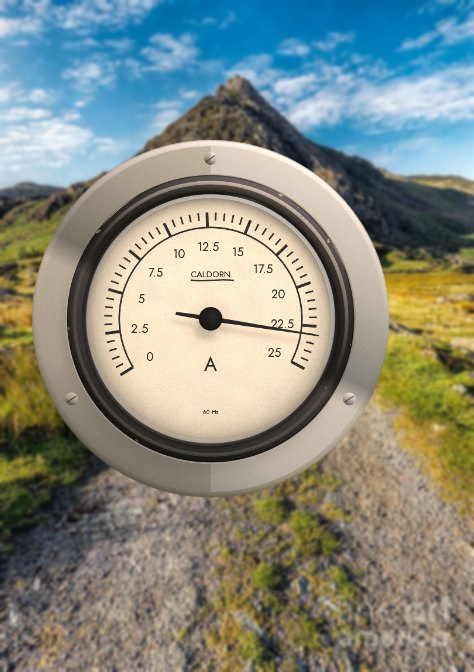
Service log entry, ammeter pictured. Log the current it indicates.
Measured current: 23 A
